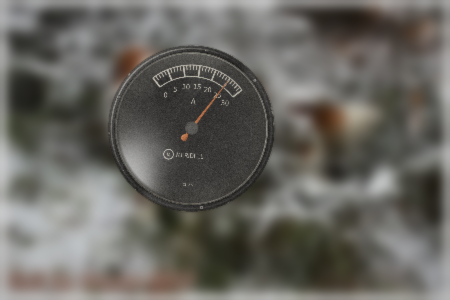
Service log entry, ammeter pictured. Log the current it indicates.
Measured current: 25 A
